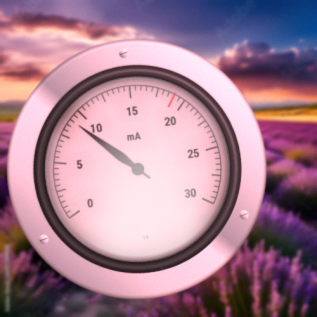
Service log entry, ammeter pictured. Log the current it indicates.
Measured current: 9 mA
